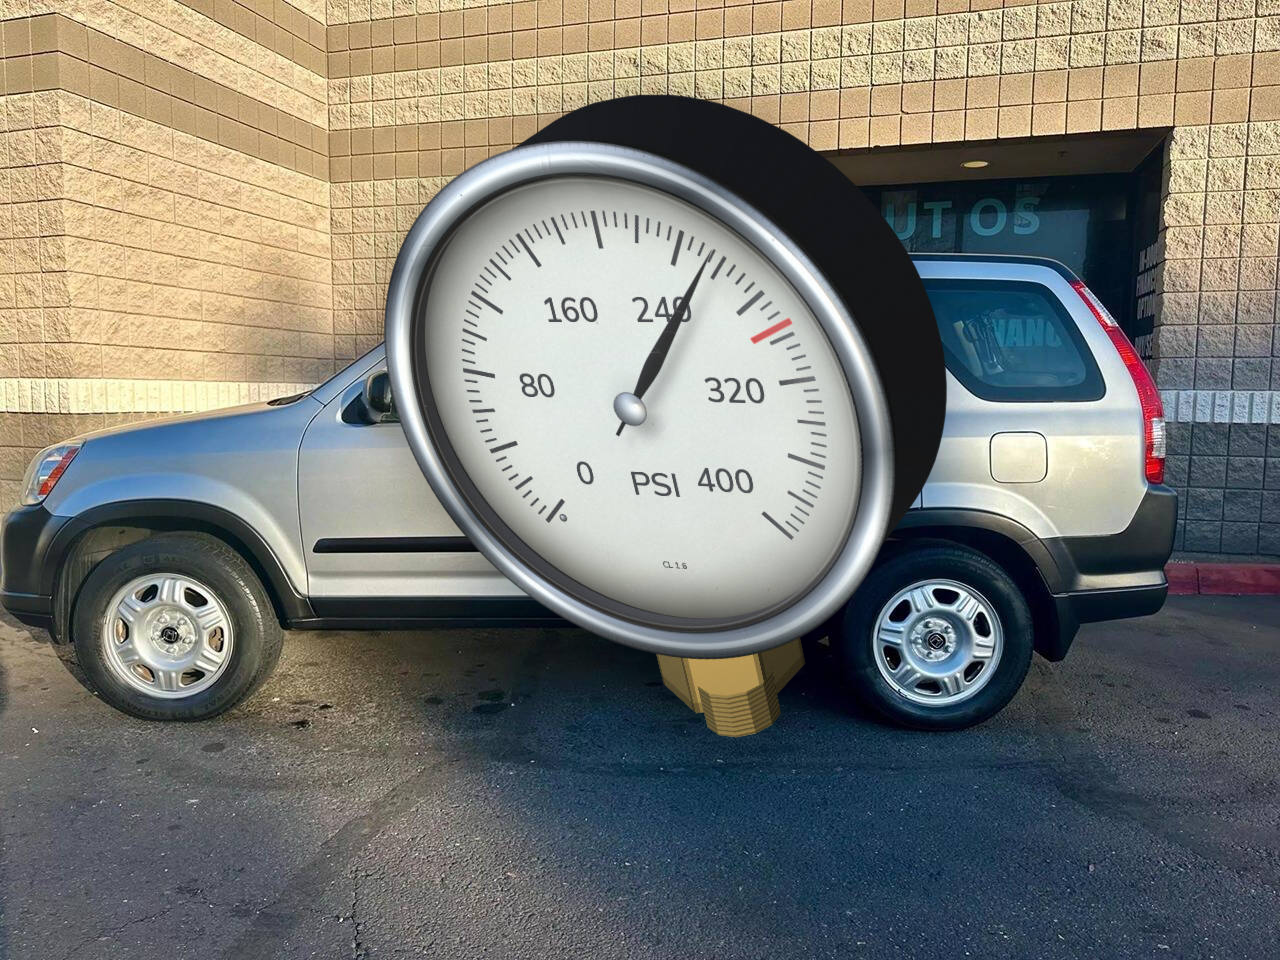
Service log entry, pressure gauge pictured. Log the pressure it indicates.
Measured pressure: 255 psi
